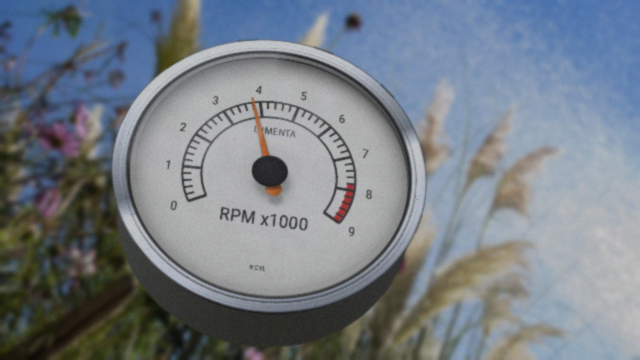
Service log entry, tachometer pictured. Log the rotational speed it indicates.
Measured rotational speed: 3800 rpm
